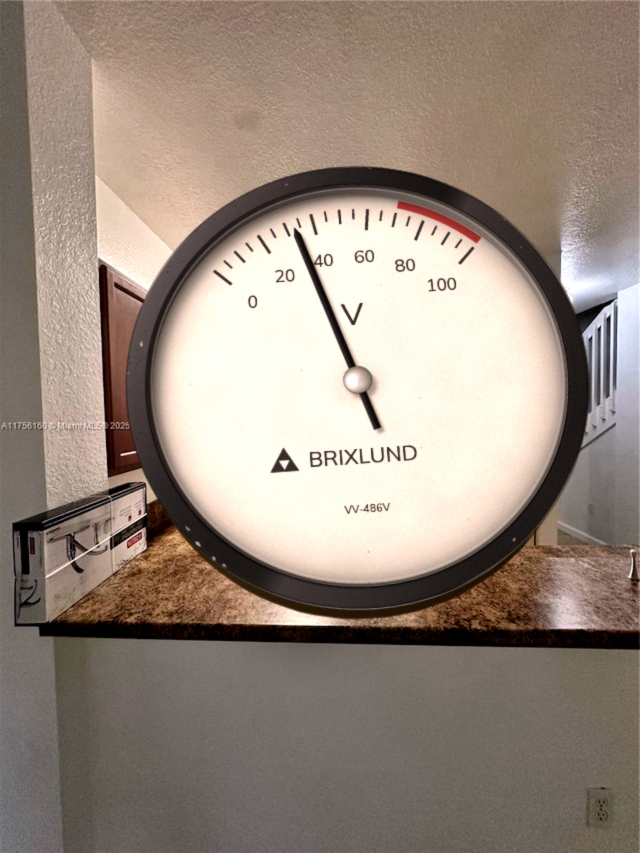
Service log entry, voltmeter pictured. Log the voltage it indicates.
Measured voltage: 32.5 V
